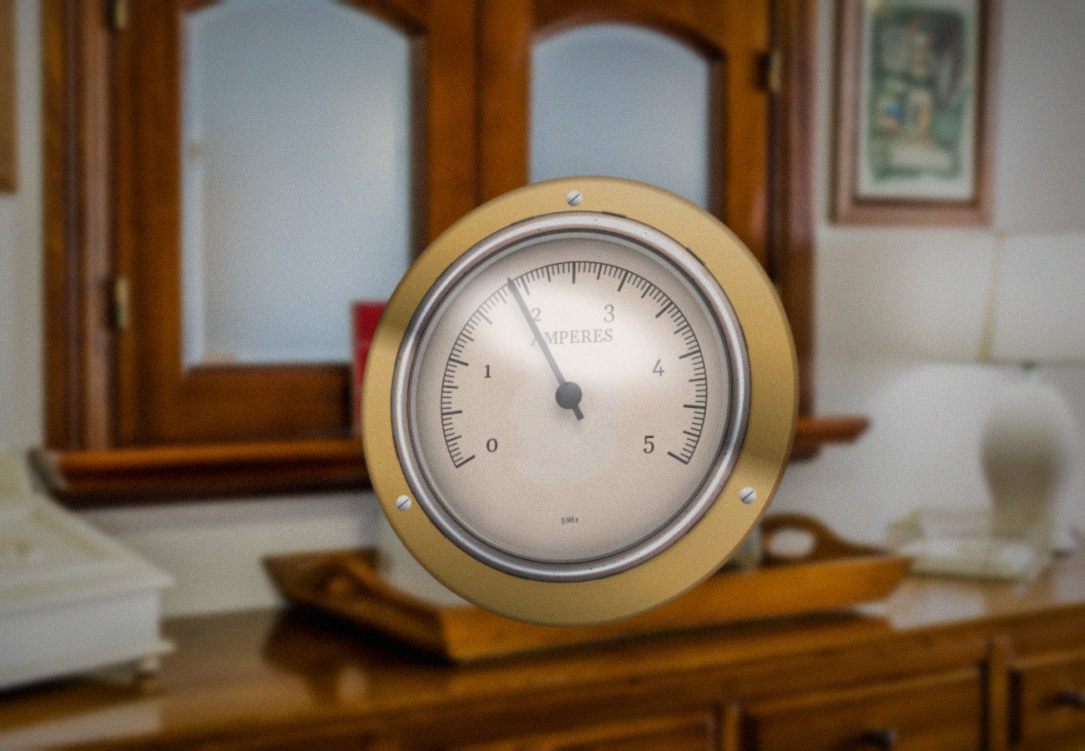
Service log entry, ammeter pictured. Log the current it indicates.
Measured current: 1.9 A
